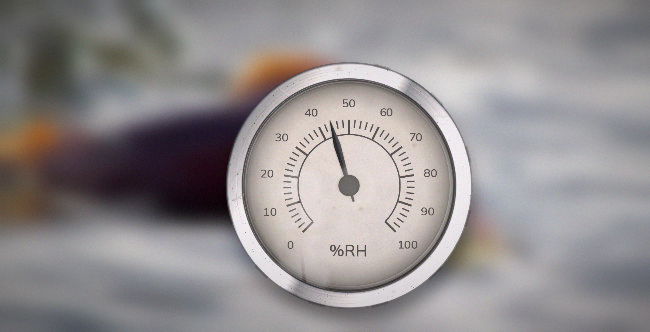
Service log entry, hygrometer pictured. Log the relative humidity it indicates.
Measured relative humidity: 44 %
